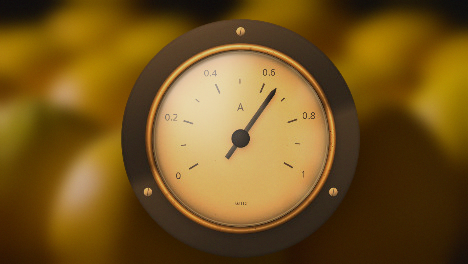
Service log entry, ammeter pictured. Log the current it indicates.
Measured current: 0.65 A
